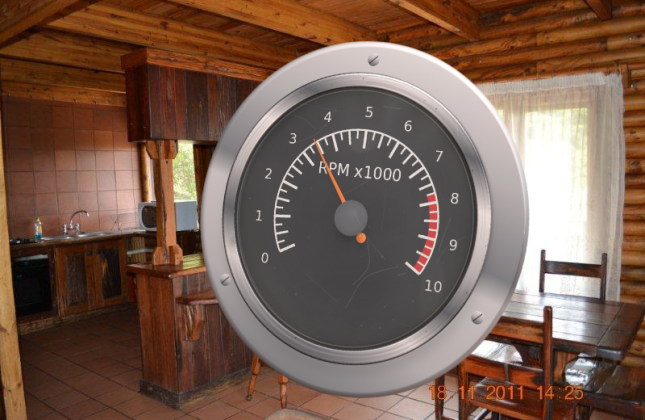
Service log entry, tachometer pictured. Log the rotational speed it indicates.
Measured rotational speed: 3500 rpm
